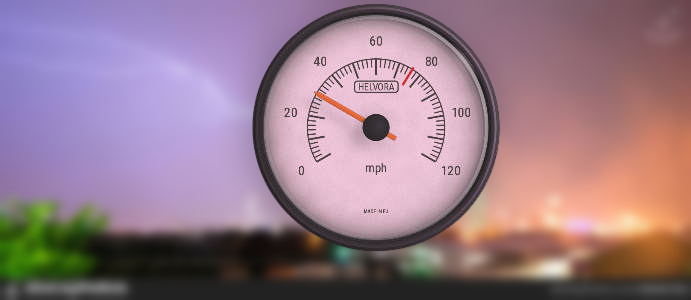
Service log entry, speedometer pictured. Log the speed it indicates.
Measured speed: 30 mph
